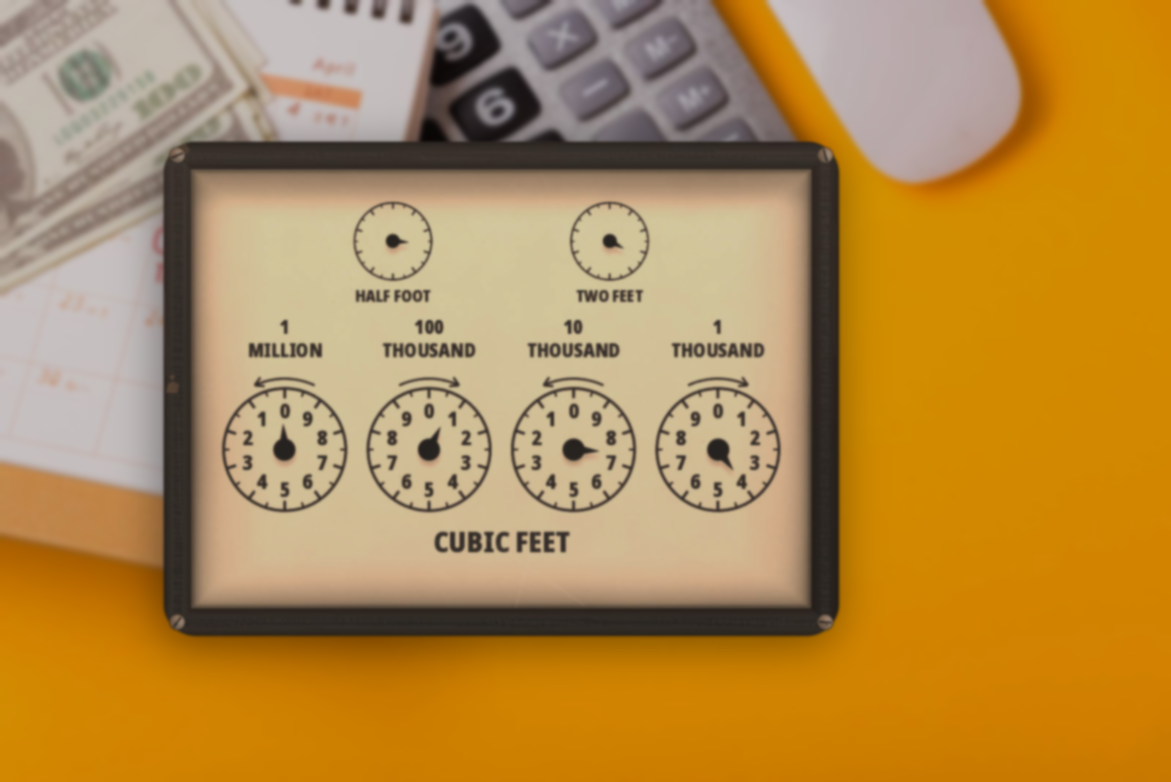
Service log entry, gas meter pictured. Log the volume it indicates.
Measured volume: 7400 ft³
